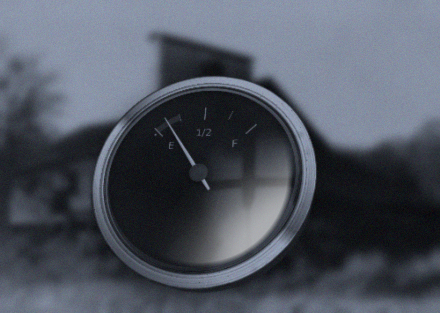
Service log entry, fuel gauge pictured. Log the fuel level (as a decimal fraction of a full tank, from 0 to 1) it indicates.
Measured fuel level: 0.125
